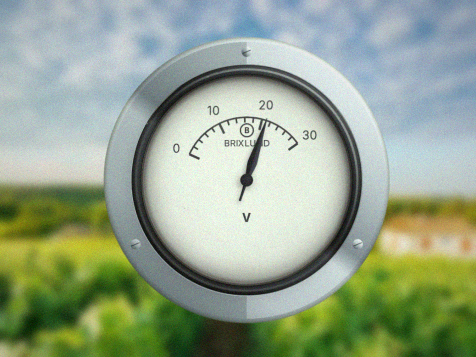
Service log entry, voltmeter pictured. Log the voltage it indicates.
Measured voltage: 21 V
